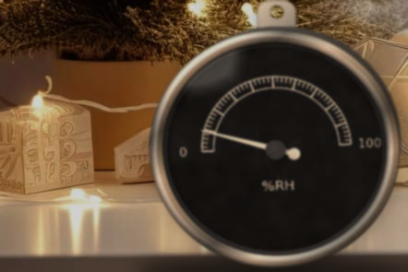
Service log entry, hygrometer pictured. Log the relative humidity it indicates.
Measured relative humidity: 10 %
